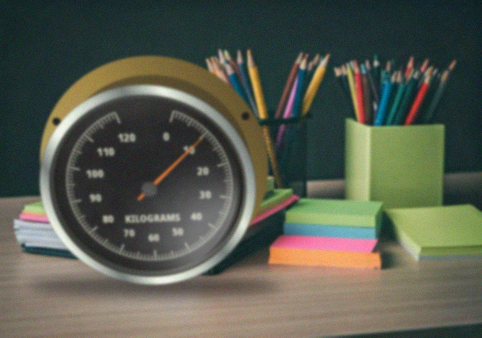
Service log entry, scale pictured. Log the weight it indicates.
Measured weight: 10 kg
